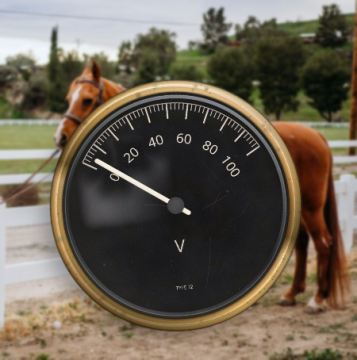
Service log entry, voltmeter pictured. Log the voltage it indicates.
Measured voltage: 4 V
